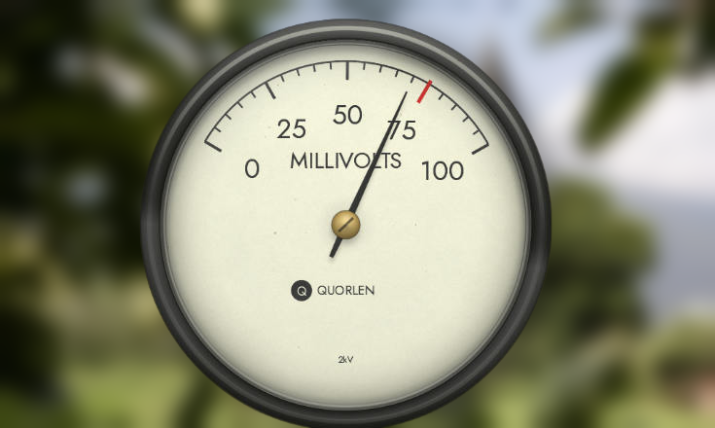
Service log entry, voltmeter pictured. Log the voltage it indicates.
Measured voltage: 70 mV
